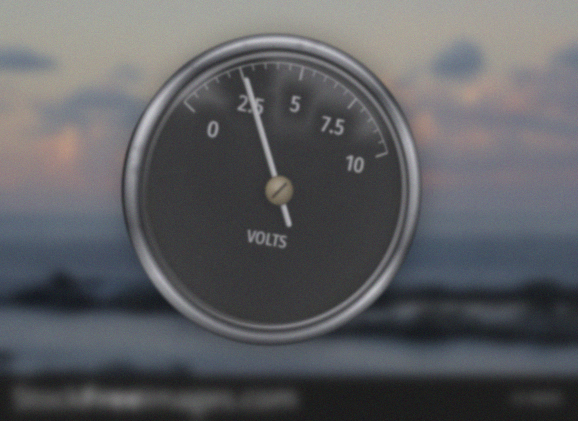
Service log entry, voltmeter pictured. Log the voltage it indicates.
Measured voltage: 2.5 V
